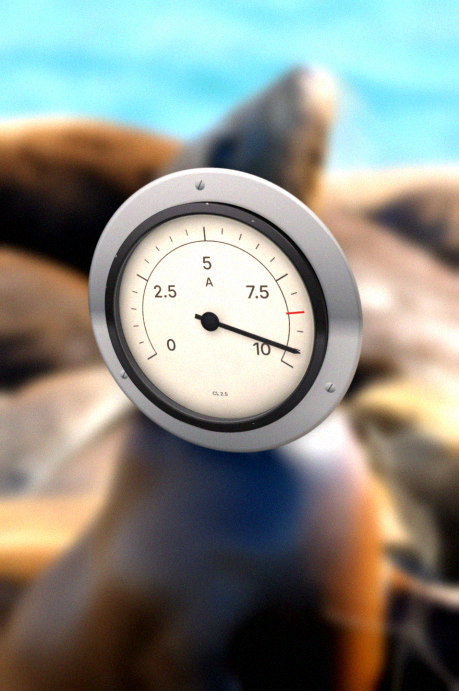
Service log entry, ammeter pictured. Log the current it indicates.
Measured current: 9.5 A
